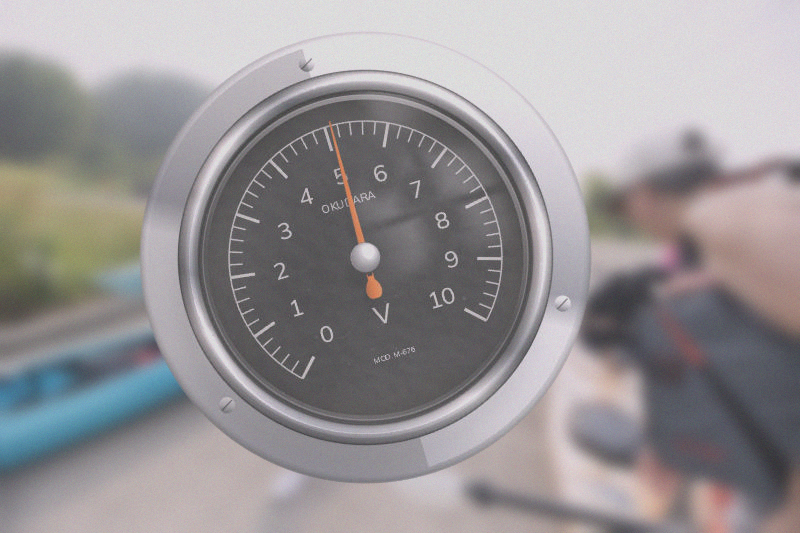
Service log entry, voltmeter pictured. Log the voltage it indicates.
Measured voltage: 5.1 V
